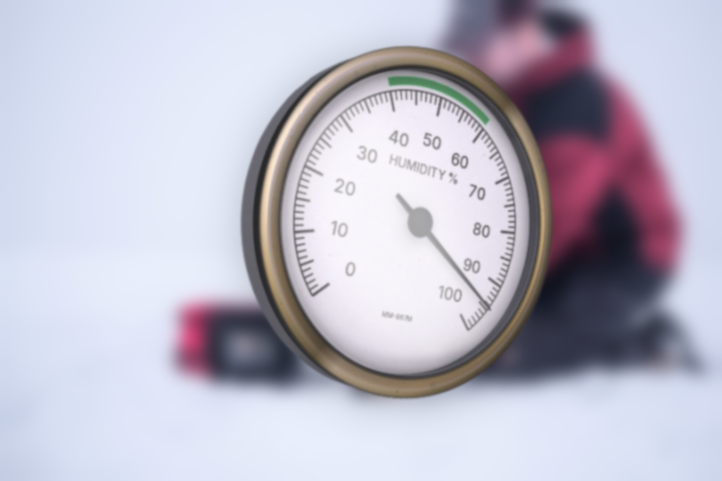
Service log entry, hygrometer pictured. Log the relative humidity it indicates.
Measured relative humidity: 95 %
